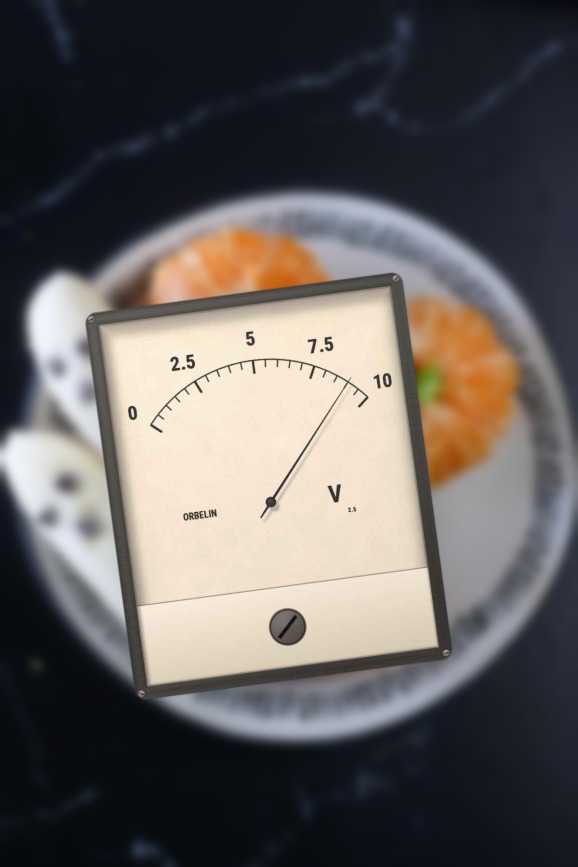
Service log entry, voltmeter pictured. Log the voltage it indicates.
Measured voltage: 9 V
